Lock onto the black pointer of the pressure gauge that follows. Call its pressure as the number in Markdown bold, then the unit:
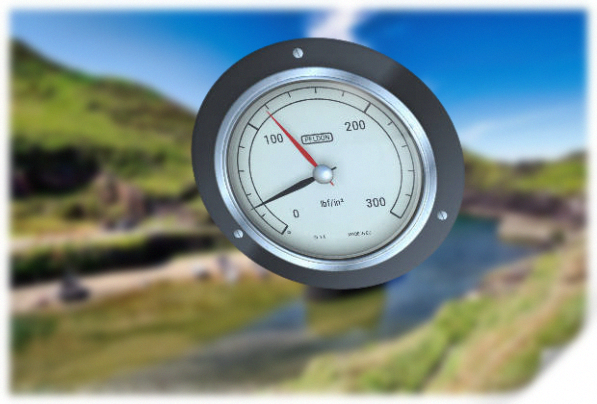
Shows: **30** psi
